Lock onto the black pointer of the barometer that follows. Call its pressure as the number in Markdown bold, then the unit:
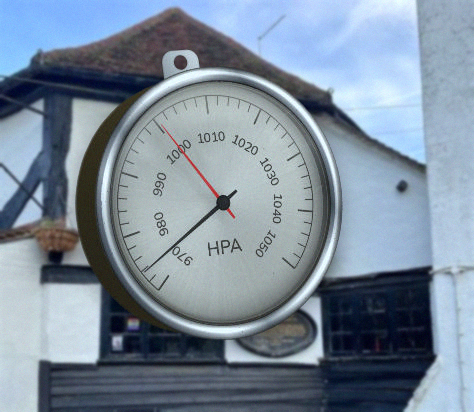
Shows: **974** hPa
